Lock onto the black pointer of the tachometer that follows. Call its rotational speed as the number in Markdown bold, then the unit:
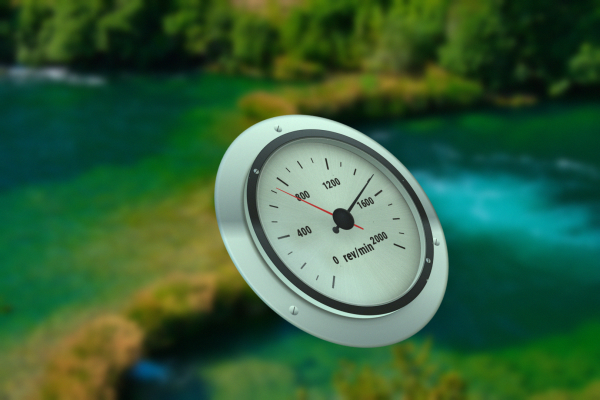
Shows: **1500** rpm
